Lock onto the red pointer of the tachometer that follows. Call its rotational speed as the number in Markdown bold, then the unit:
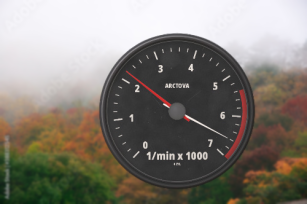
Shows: **2200** rpm
